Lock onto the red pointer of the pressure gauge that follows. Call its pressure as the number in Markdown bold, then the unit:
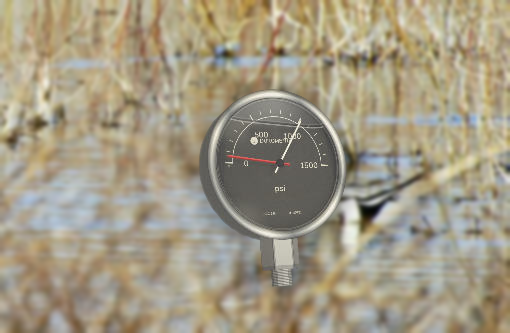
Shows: **50** psi
